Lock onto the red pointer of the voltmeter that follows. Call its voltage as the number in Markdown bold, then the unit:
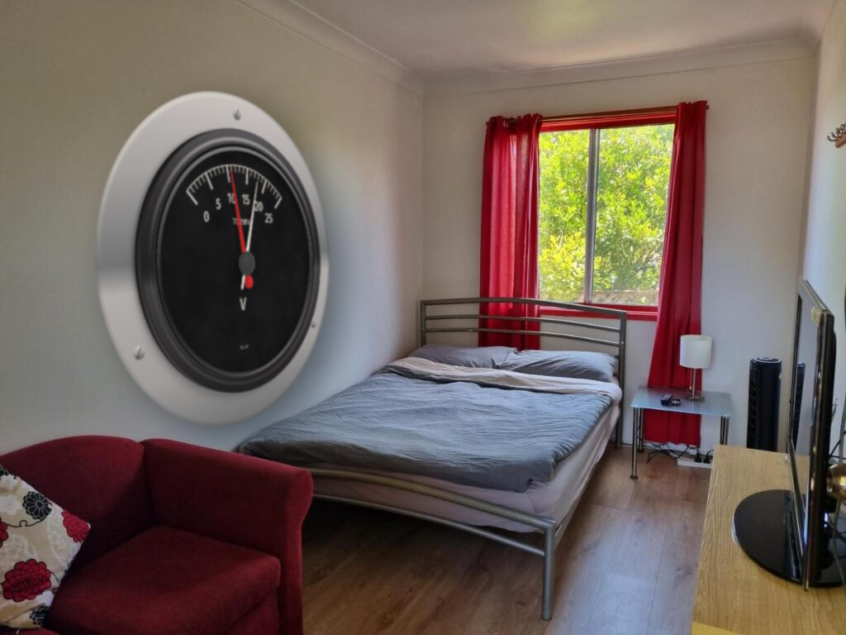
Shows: **10** V
